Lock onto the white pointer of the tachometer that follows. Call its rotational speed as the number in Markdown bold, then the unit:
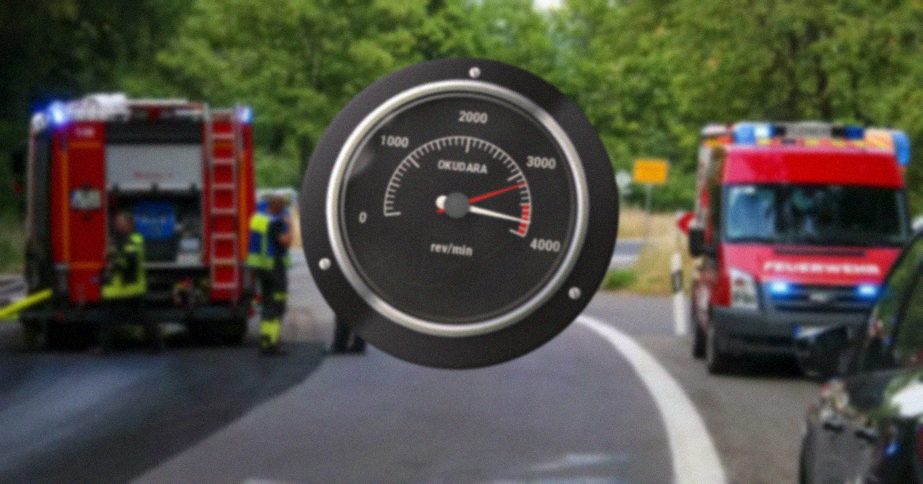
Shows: **3800** rpm
